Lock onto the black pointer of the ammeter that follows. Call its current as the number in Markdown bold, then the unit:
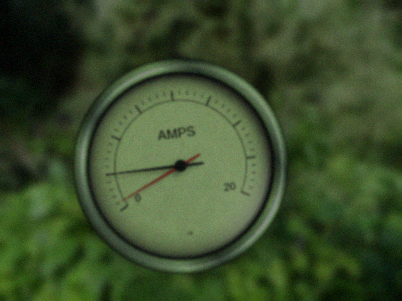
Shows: **2.5** A
